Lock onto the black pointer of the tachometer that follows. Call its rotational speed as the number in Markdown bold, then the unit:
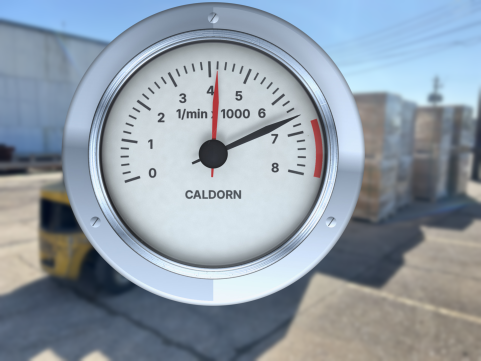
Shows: **6600** rpm
